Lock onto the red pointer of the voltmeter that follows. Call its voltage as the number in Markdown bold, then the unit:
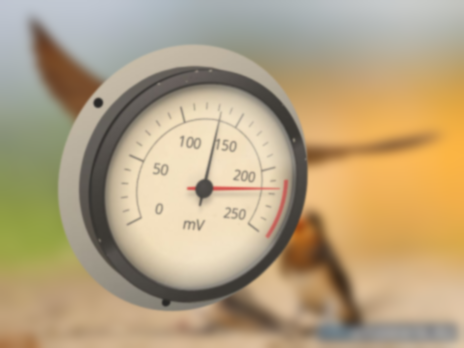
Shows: **215** mV
